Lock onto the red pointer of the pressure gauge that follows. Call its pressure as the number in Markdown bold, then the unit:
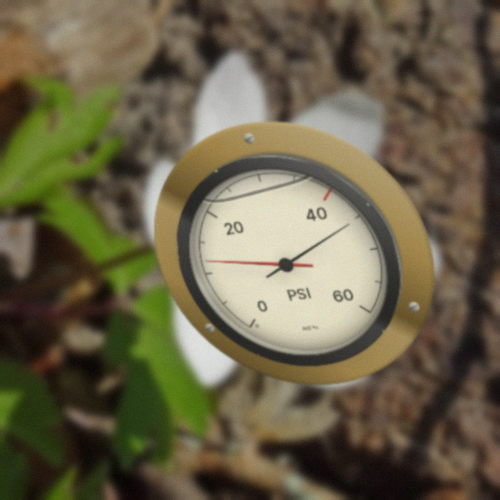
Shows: **12.5** psi
